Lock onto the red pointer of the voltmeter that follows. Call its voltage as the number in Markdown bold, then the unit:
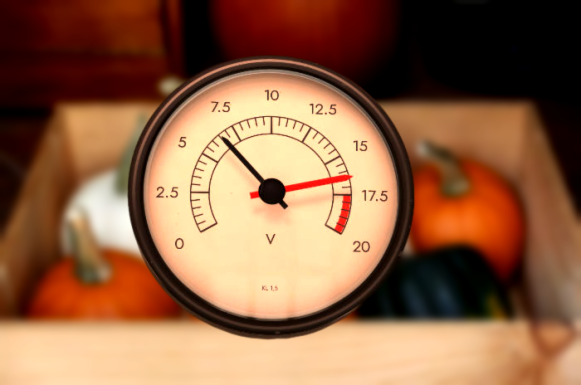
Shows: **16.5** V
